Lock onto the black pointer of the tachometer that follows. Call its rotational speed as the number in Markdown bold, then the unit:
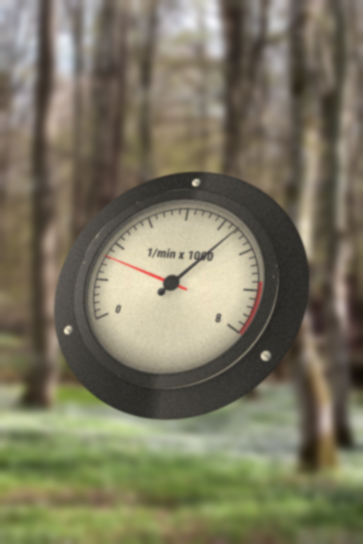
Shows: **5400** rpm
